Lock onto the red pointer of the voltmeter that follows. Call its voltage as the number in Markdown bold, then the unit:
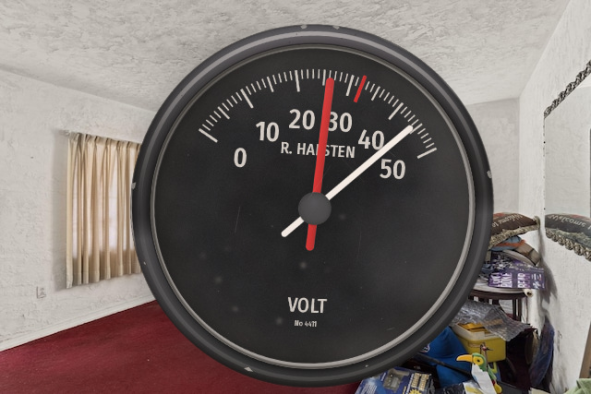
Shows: **26** V
